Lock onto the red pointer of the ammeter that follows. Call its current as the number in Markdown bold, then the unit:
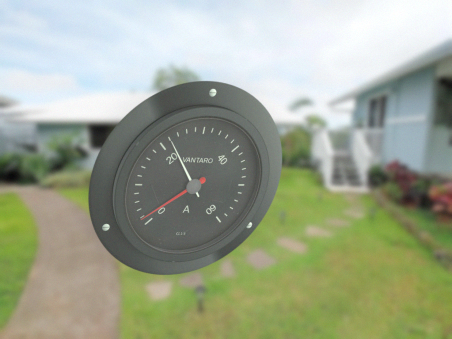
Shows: **2** A
